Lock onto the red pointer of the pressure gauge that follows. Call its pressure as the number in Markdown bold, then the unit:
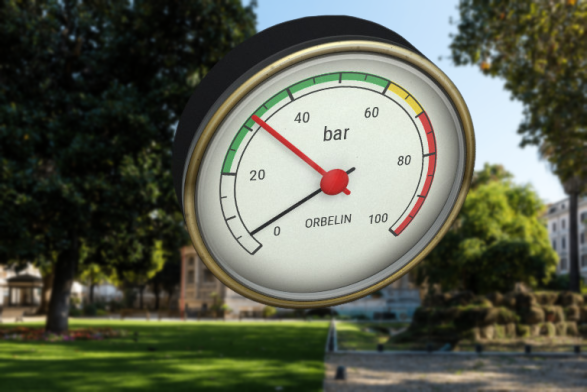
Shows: **32.5** bar
